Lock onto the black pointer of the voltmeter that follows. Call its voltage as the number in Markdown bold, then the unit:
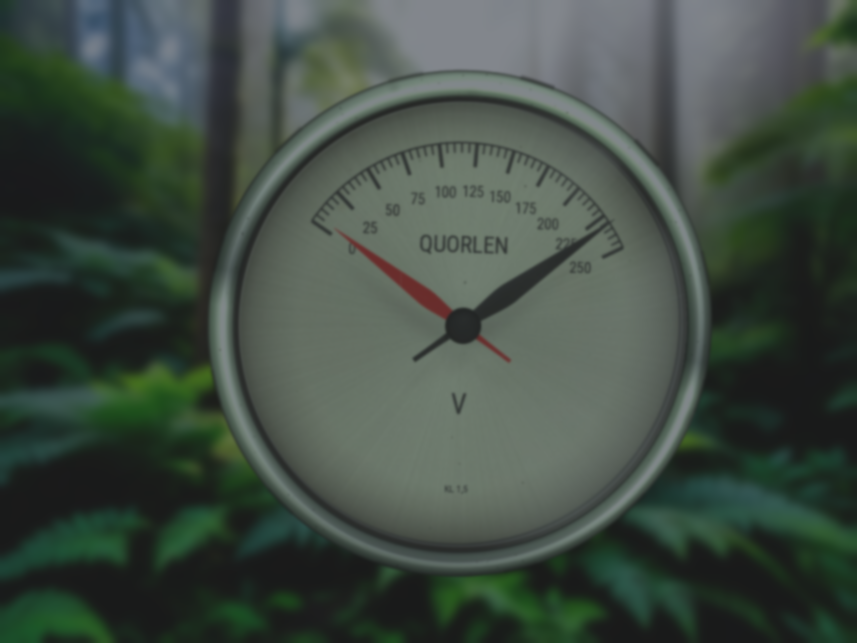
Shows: **230** V
